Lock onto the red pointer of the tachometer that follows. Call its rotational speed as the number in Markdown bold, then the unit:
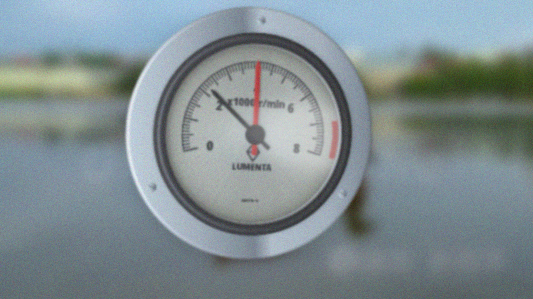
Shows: **4000** rpm
